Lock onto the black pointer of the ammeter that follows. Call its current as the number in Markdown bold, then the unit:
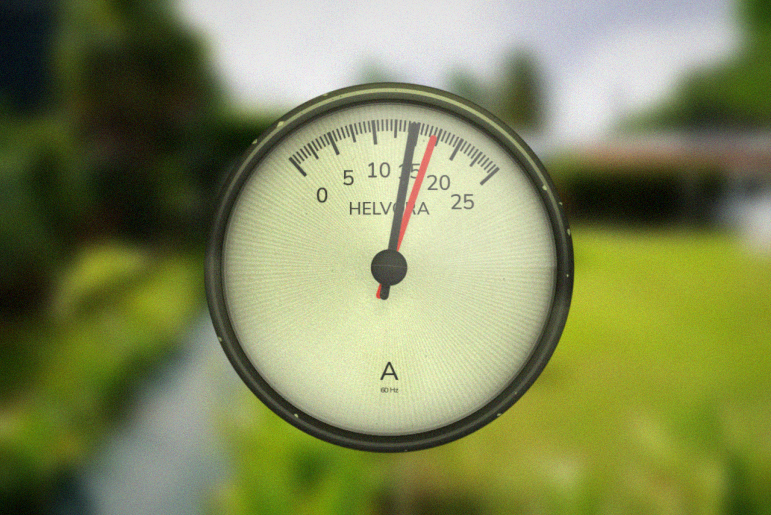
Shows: **14.5** A
